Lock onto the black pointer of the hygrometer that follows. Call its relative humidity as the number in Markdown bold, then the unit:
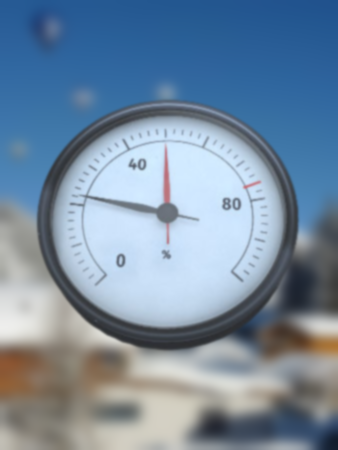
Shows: **22** %
